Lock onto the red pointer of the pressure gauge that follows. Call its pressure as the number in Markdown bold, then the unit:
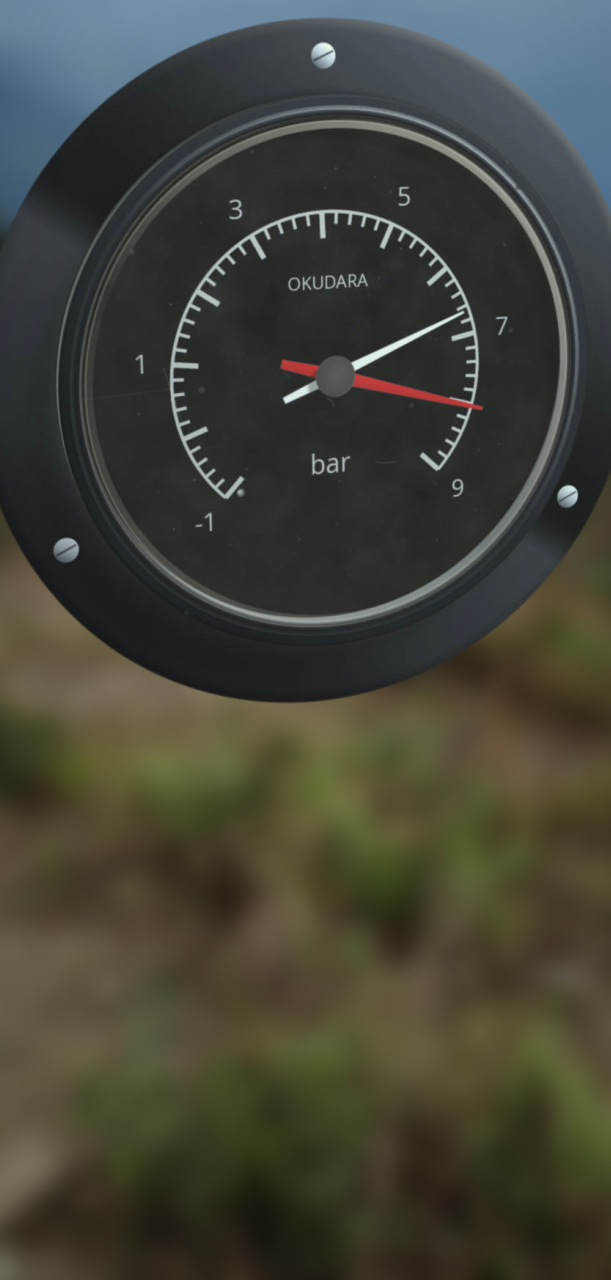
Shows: **8** bar
